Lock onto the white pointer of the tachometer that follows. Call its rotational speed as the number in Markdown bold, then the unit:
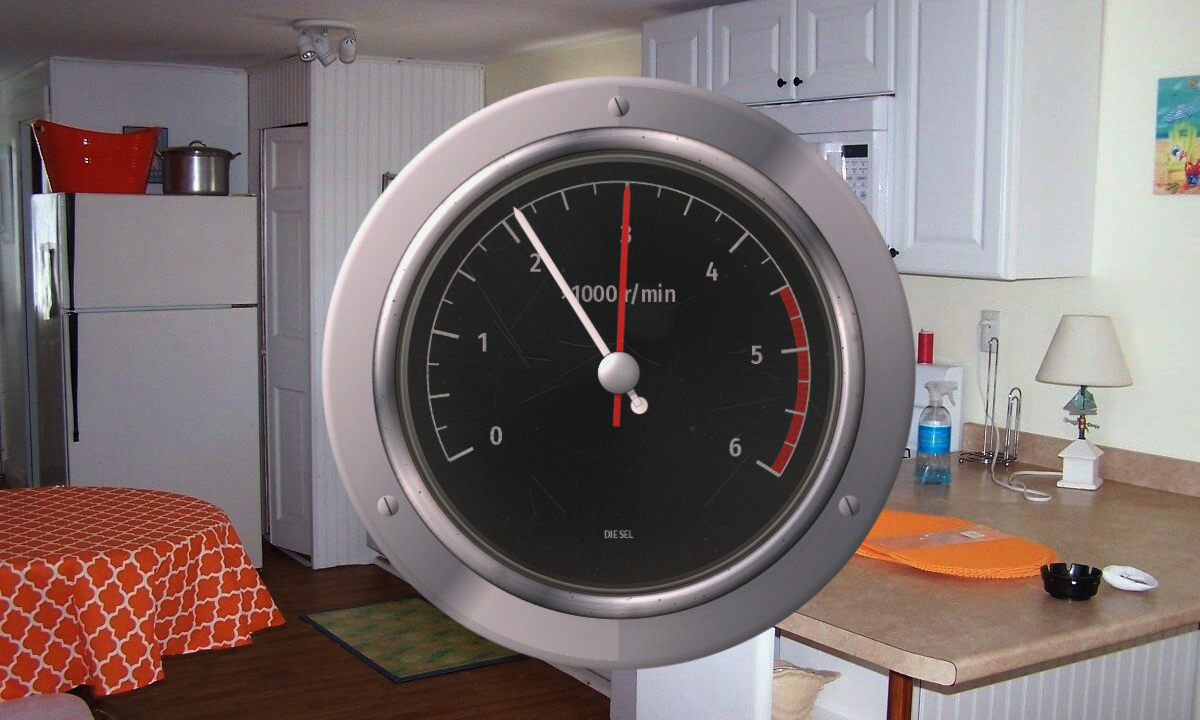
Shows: **2125** rpm
